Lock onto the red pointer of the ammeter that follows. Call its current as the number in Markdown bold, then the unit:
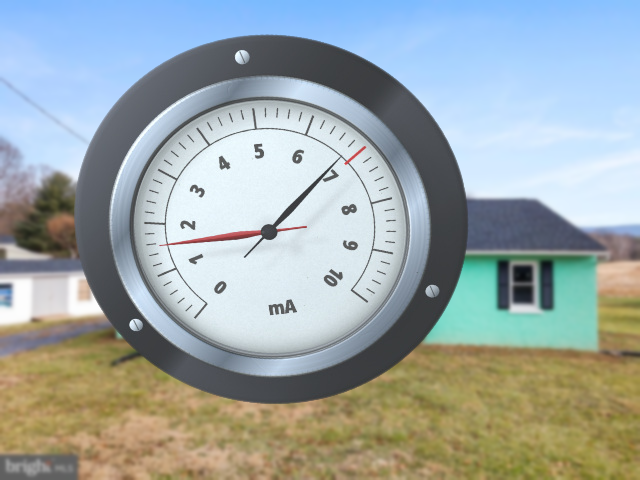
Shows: **1.6** mA
